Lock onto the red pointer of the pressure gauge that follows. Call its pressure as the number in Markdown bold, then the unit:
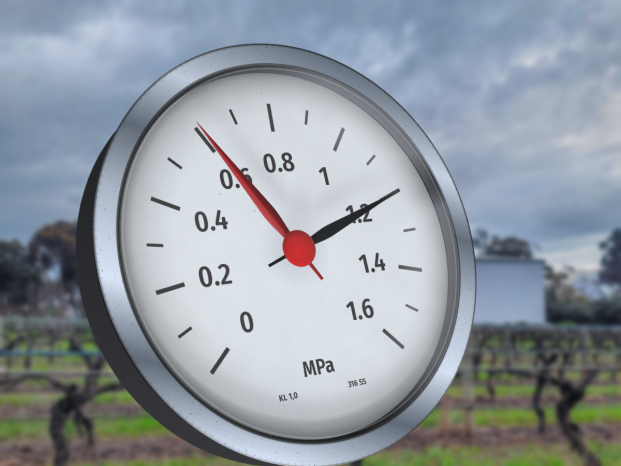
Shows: **0.6** MPa
